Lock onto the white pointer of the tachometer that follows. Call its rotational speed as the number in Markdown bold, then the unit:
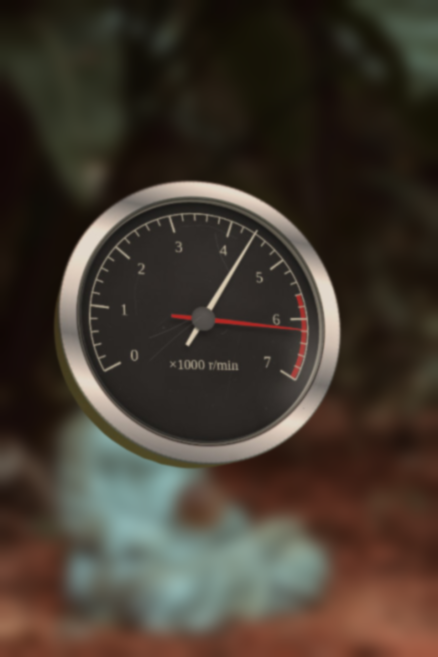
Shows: **4400** rpm
